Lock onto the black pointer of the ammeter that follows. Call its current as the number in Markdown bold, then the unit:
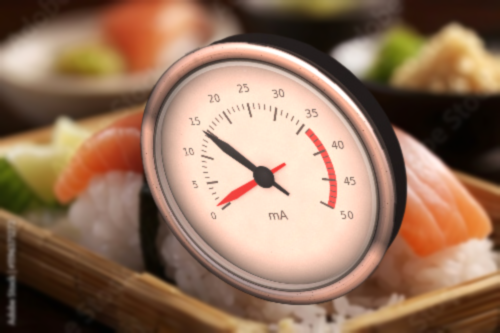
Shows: **15** mA
